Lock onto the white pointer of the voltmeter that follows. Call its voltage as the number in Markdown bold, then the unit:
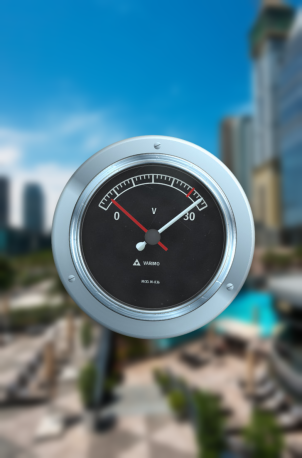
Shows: **28** V
